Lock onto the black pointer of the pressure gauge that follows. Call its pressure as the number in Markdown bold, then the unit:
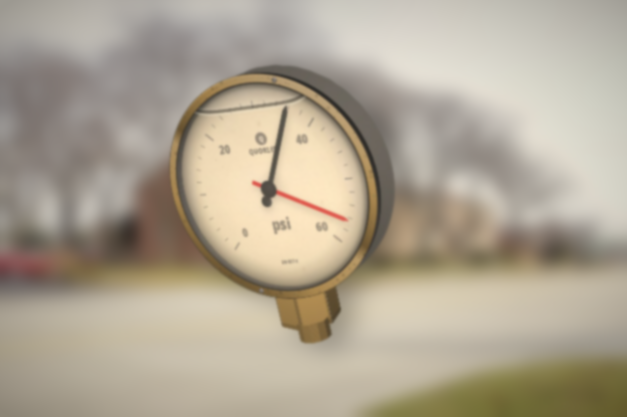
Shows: **36** psi
